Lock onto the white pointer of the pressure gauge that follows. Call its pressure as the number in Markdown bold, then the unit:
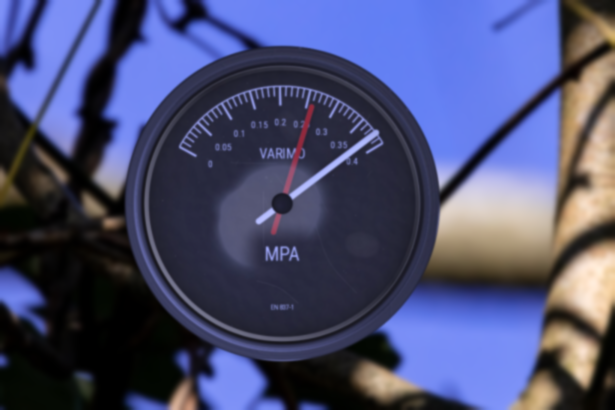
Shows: **0.38** MPa
